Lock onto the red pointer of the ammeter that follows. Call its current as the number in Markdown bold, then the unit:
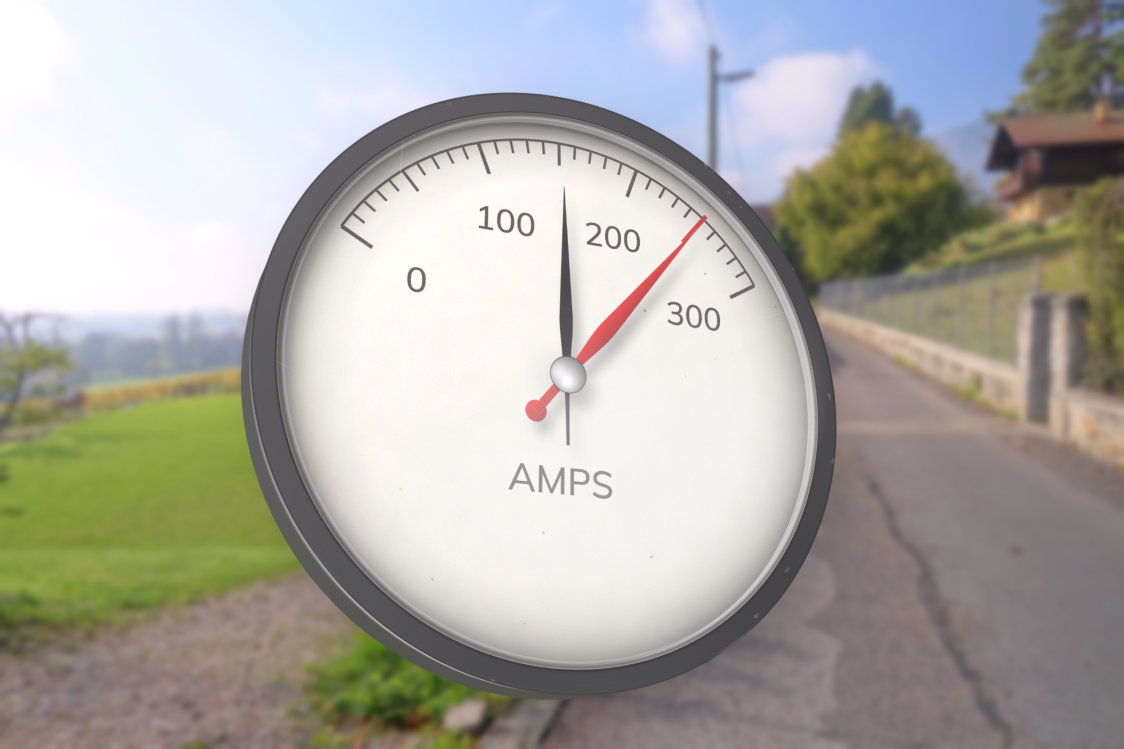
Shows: **250** A
